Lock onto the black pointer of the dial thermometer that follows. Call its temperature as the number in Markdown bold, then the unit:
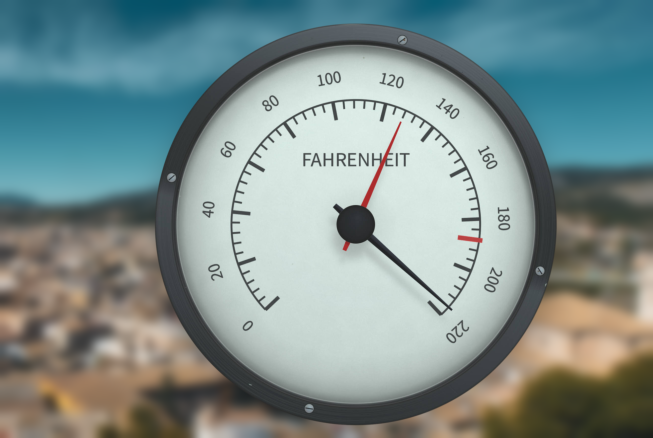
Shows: **216** °F
